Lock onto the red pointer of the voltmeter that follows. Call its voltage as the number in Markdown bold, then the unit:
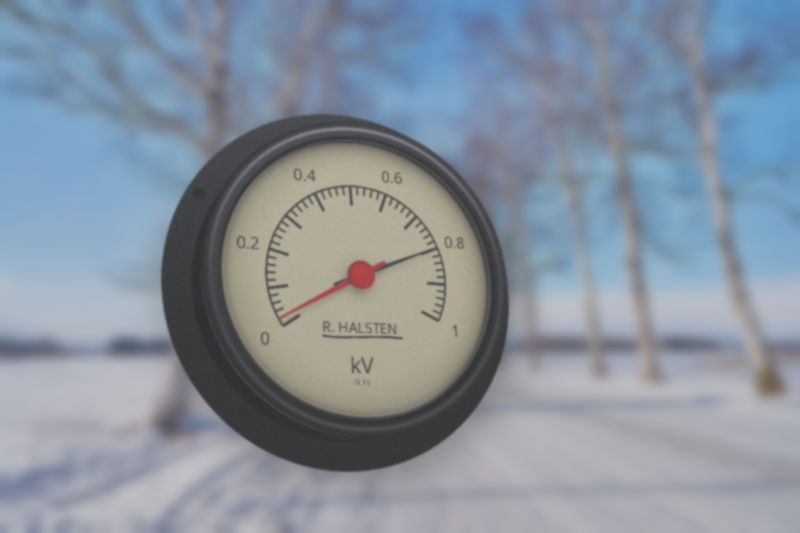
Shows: **0.02** kV
